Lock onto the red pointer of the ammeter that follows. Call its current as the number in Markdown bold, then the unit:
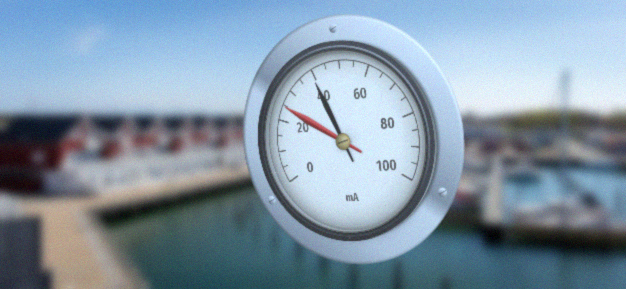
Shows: **25** mA
